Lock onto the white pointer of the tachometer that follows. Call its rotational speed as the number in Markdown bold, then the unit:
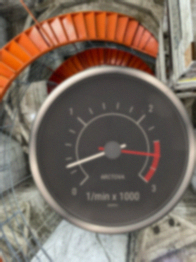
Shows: **300** rpm
